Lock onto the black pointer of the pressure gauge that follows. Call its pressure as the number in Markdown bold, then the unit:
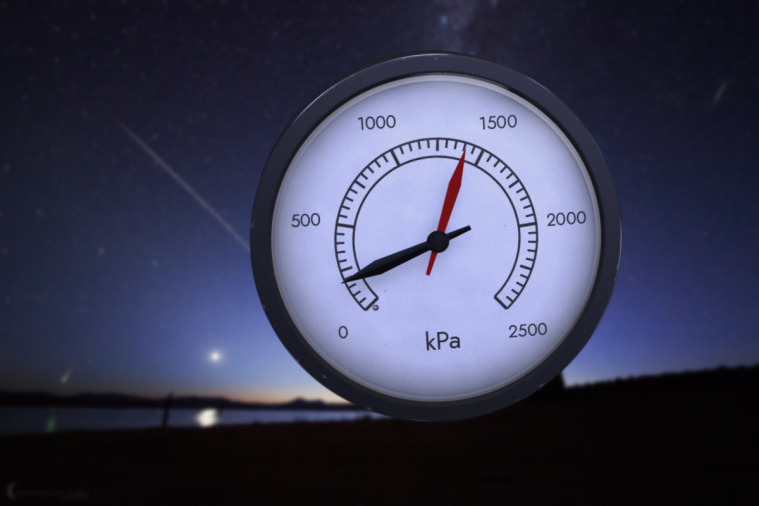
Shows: **200** kPa
